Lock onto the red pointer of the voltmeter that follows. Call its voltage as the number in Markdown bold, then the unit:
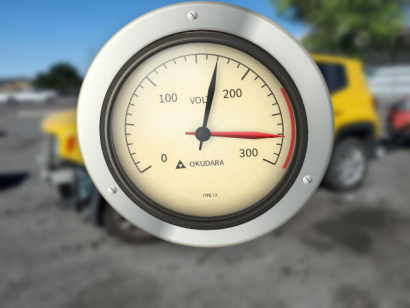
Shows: **270** V
